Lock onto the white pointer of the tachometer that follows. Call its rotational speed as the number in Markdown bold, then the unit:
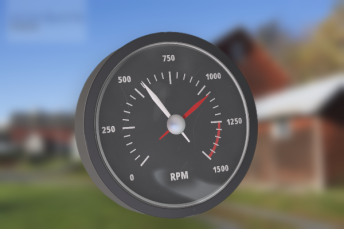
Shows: **550** rpm
